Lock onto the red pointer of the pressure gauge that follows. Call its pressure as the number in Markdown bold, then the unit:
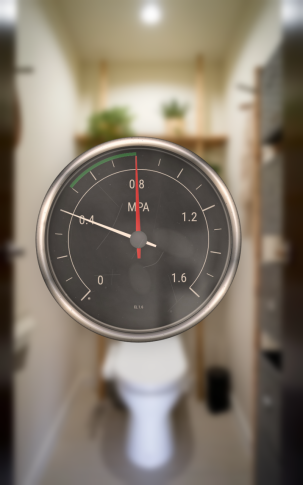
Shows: **0.8** MPa
